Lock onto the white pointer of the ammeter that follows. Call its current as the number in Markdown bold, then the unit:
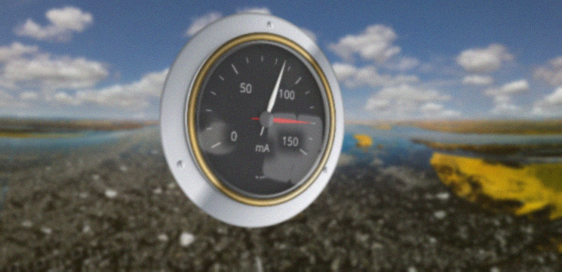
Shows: **85** mA
